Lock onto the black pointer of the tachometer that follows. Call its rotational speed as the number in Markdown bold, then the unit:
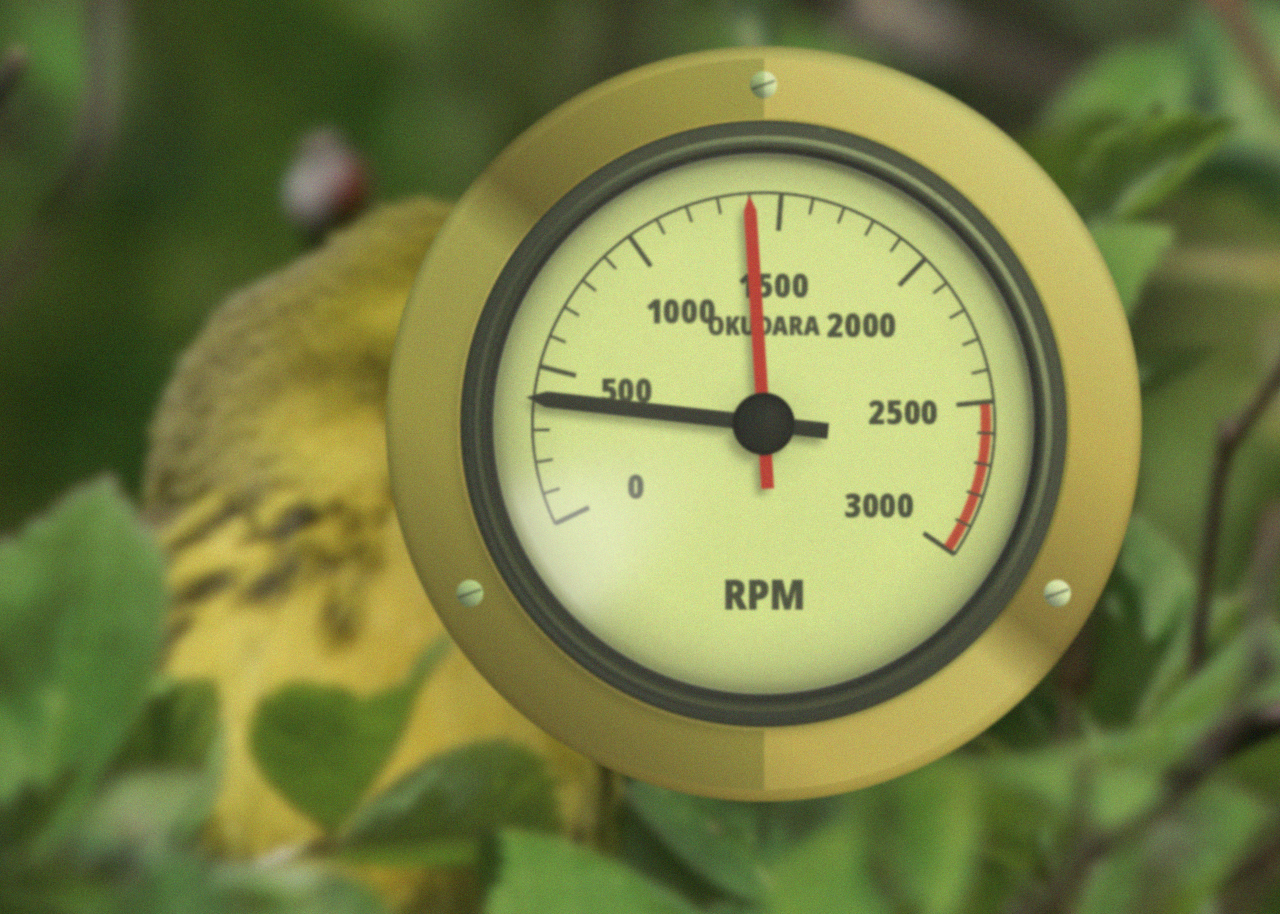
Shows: **400** rpm
